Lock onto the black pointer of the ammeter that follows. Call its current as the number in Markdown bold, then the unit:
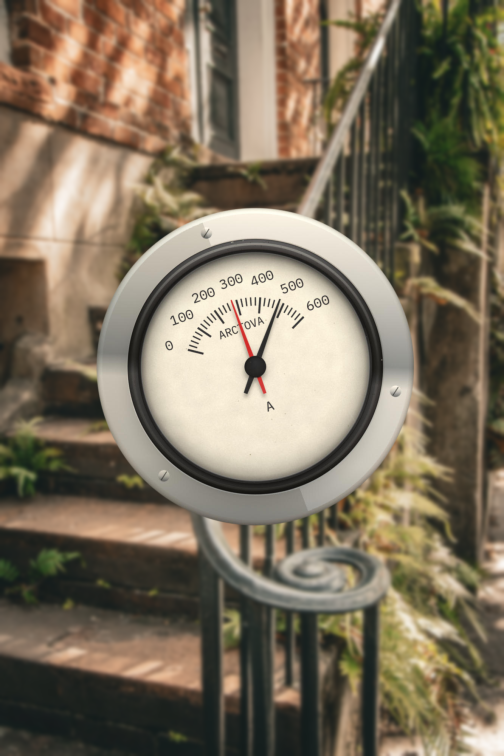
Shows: **480** A
